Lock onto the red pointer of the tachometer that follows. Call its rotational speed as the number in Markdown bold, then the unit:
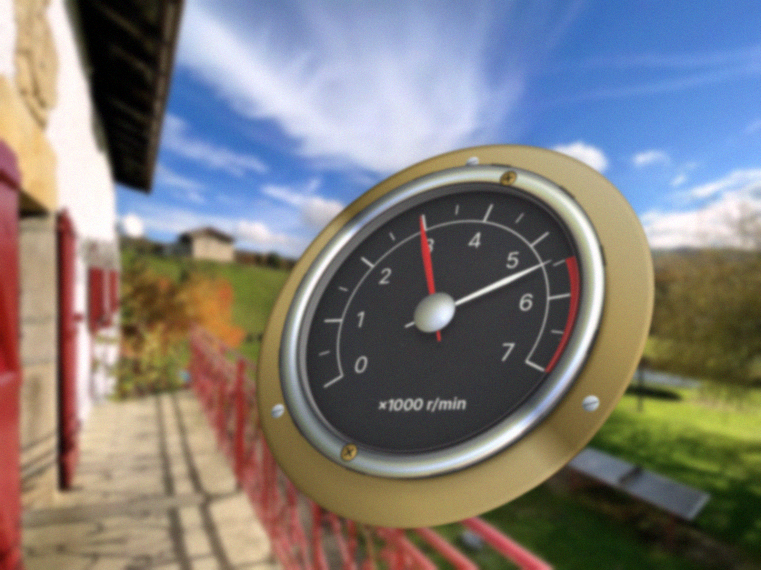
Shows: **3000** rpm
